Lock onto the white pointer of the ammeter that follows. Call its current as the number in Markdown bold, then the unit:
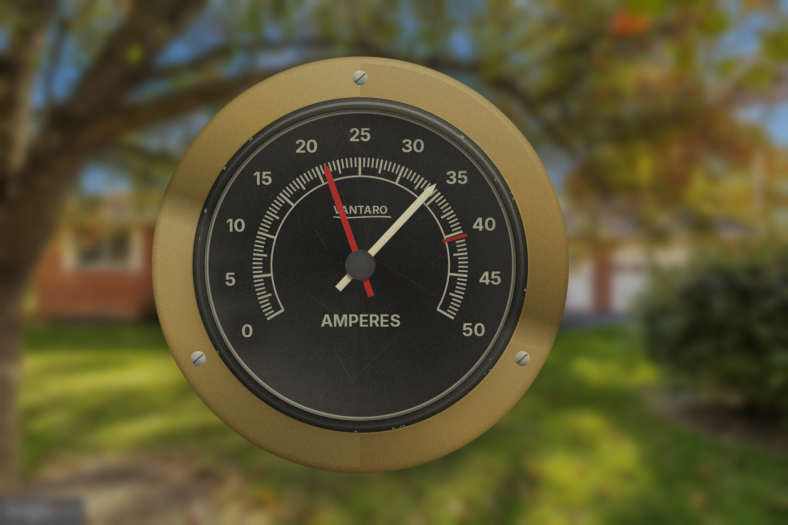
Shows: **34** A
